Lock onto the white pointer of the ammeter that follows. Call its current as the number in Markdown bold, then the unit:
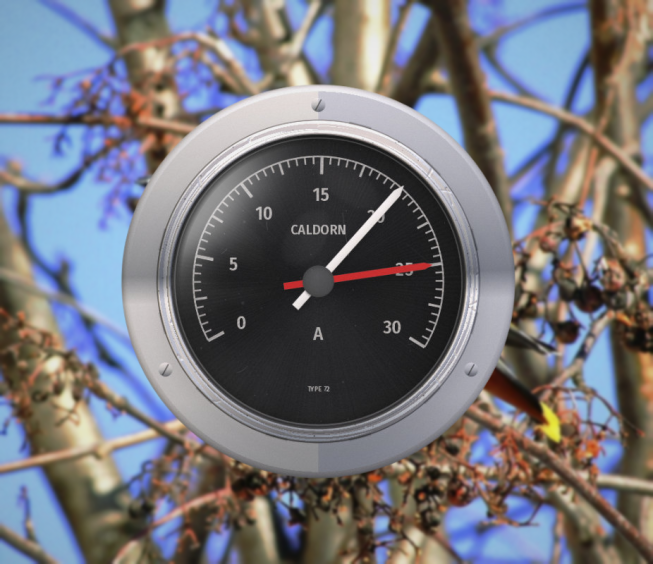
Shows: **20** A
